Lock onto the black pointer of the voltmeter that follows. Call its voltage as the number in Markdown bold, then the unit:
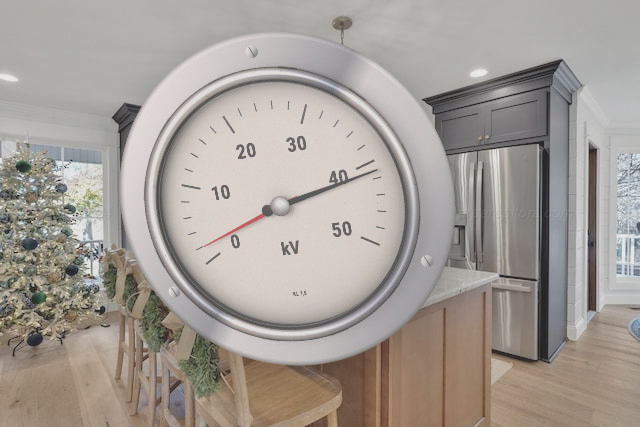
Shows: **41** kV
